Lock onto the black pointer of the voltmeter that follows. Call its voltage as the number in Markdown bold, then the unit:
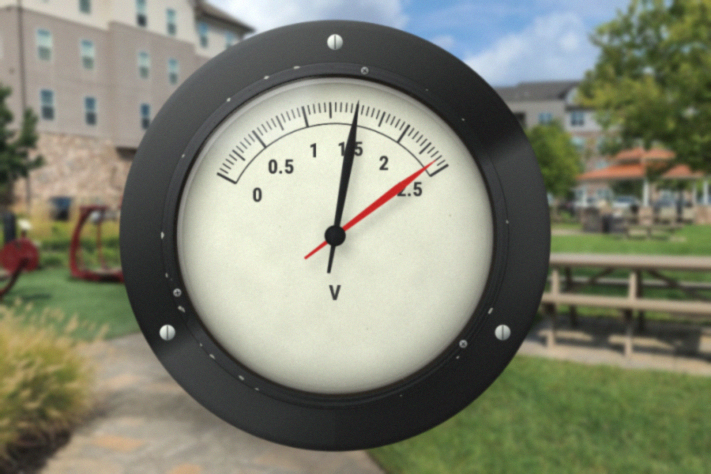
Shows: **1.5** V
